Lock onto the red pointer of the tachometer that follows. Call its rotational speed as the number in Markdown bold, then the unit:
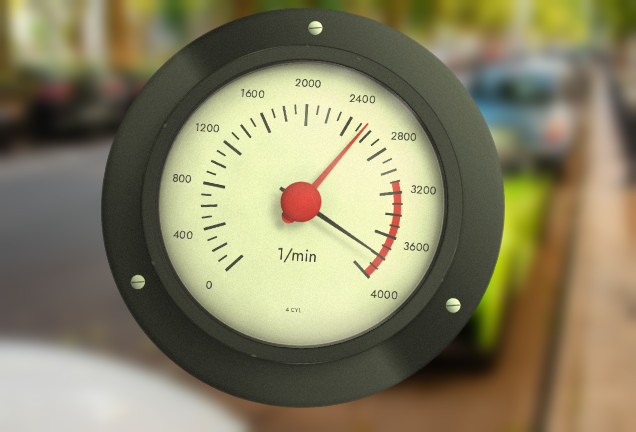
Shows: **2550** rpm
